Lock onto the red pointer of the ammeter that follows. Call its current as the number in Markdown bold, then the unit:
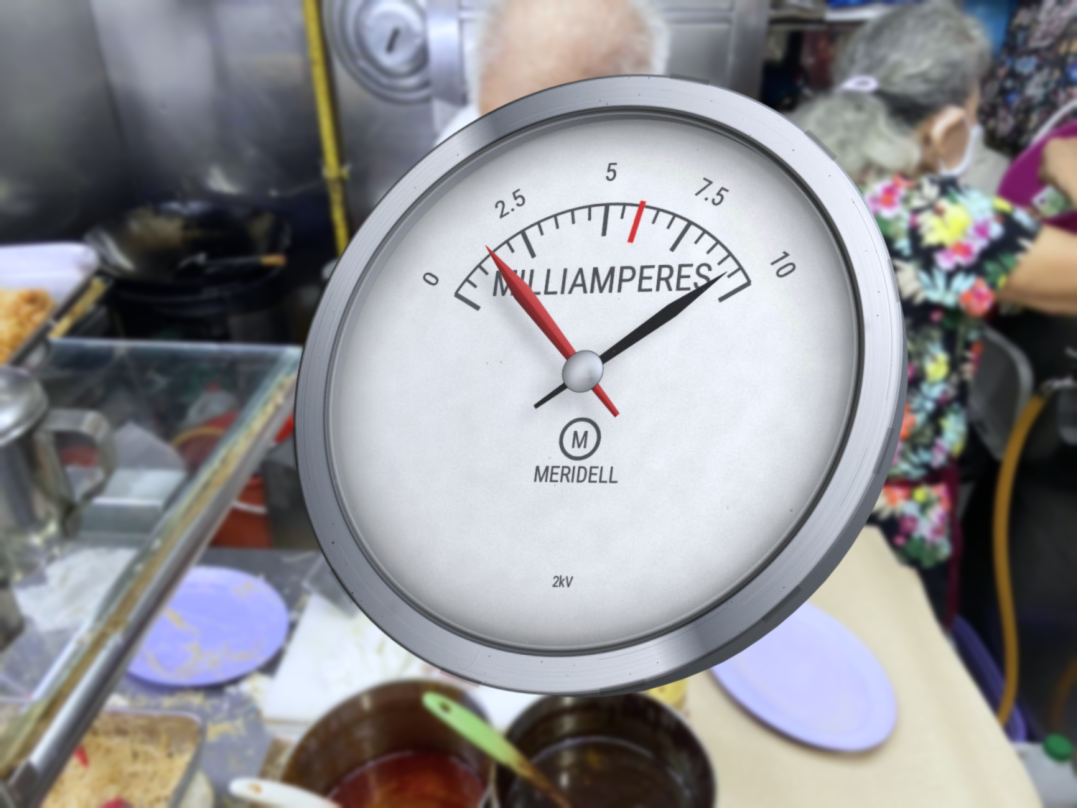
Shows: **1.5** mA
